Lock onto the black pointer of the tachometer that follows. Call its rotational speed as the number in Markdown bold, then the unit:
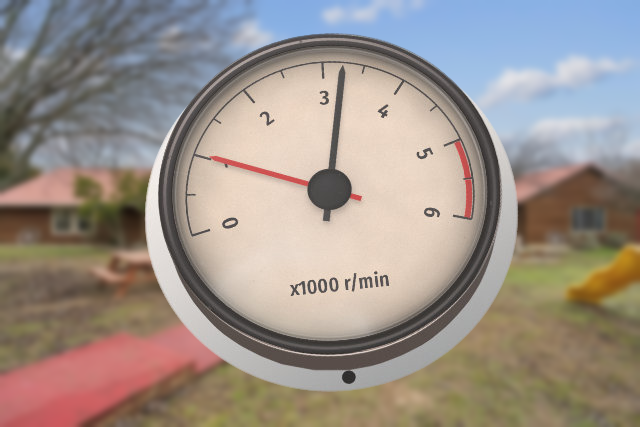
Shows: **3250** rpm
